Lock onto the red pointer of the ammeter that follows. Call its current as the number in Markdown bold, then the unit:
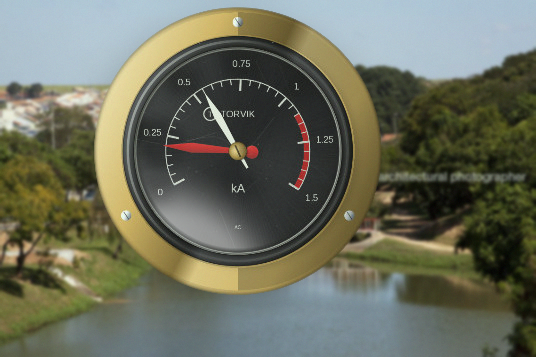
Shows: **0.2** kA
